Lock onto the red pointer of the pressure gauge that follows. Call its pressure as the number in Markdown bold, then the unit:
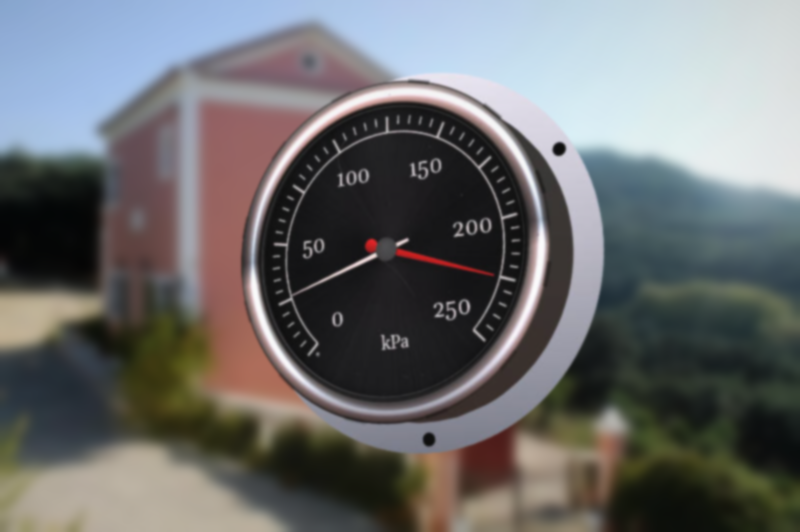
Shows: **225** kPa
